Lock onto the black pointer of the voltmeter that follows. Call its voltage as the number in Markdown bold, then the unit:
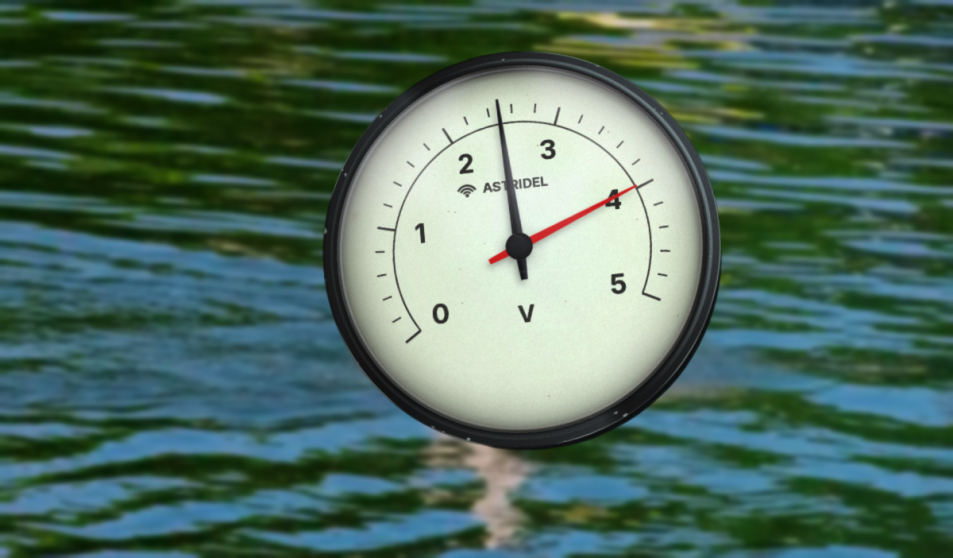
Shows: **2.5** V
